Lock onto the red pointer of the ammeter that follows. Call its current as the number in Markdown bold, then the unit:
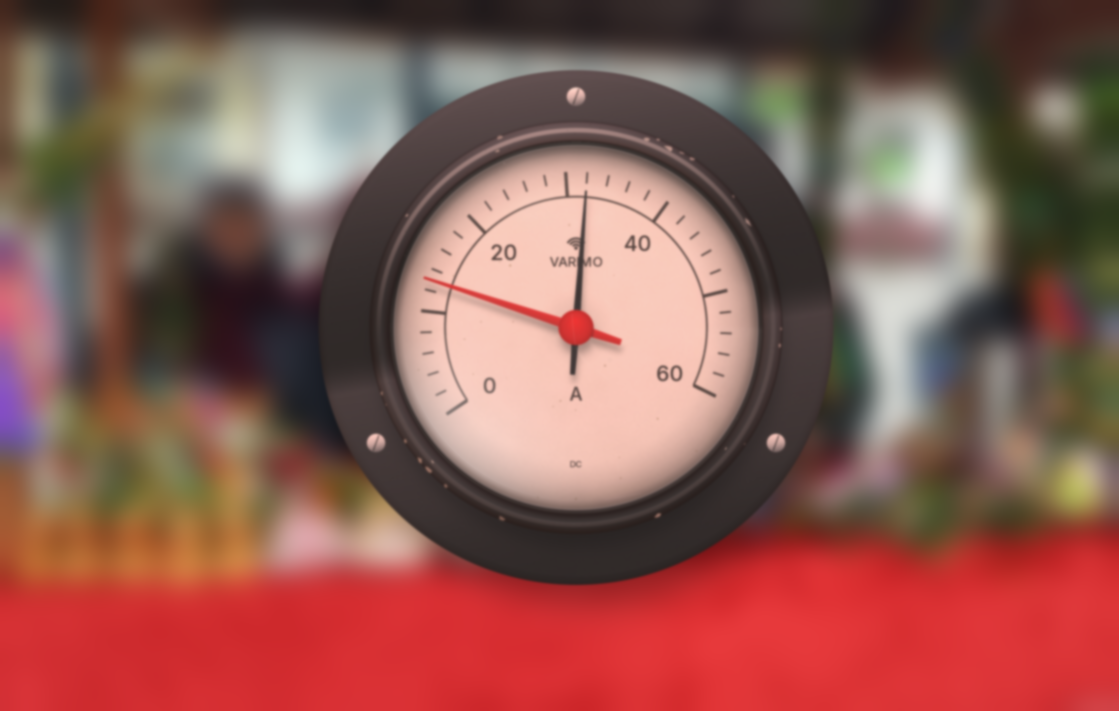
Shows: **13** A
